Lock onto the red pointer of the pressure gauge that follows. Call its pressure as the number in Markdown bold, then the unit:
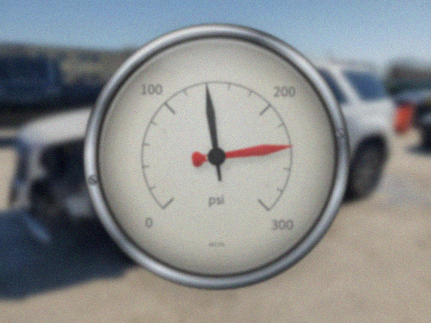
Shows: **240** psi
